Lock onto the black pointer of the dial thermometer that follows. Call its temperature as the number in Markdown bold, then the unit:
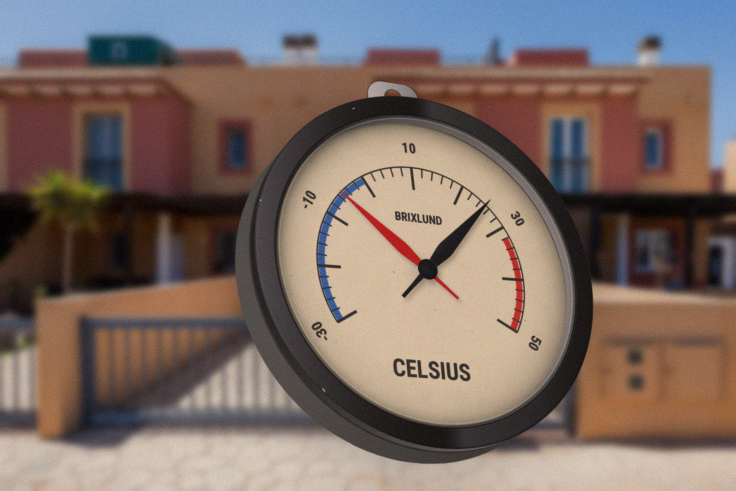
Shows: **25** °C
